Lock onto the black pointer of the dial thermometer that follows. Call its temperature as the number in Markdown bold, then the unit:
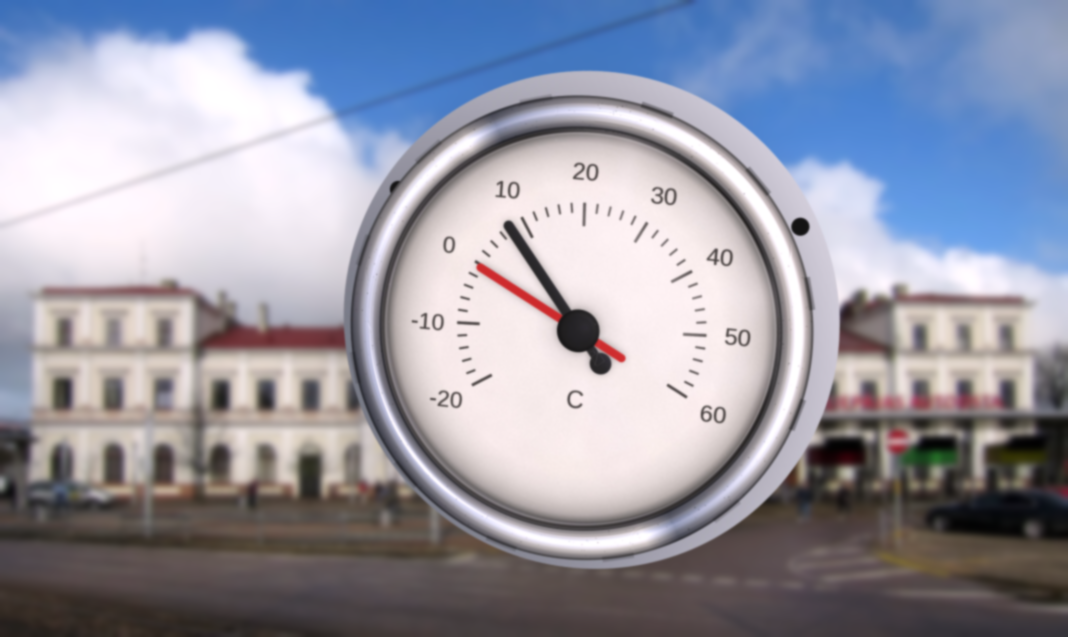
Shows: **8** °C
